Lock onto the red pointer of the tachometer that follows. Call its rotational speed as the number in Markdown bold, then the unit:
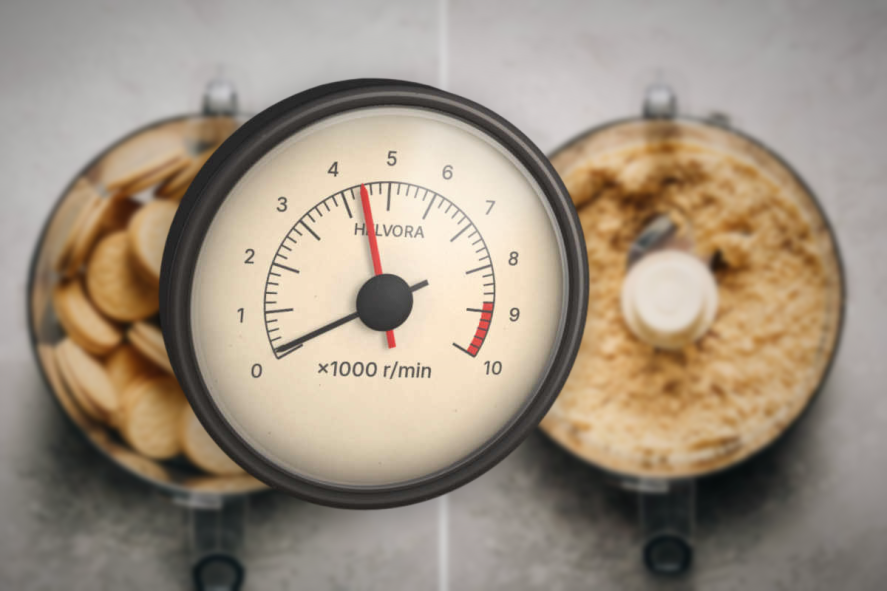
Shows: **4400** rpm
